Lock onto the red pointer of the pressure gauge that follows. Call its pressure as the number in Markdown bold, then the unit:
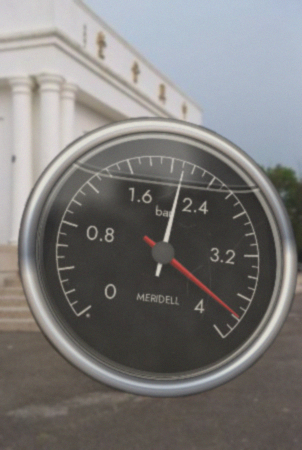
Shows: **3.8** bar
